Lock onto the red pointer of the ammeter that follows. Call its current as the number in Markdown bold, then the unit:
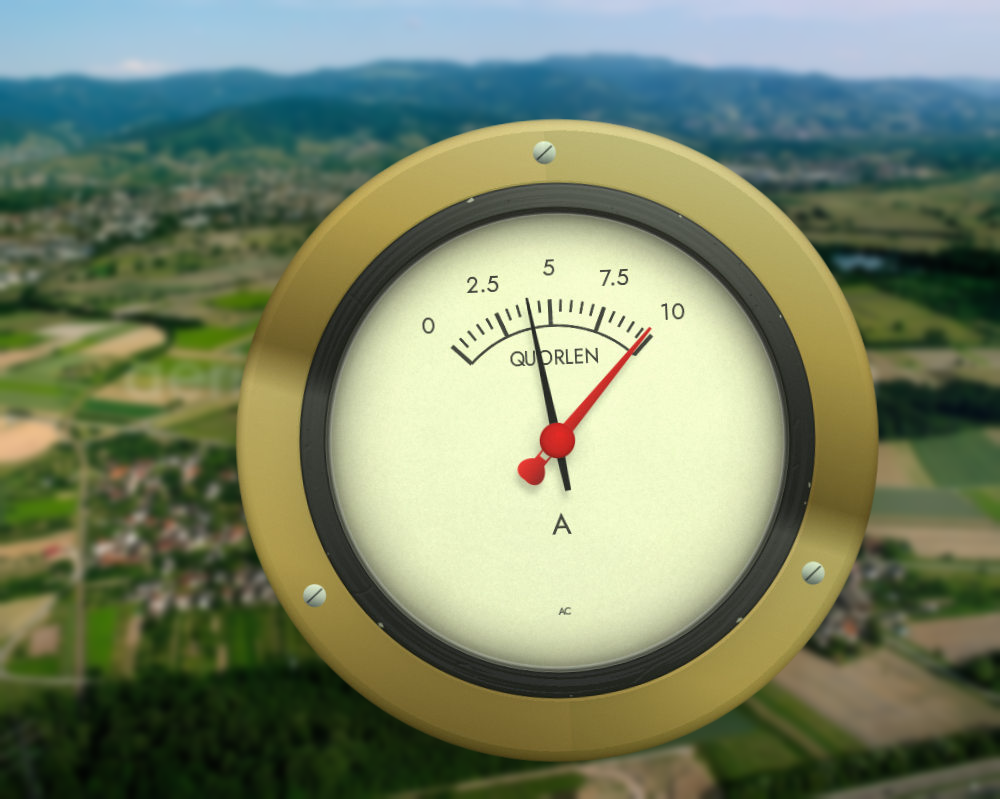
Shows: **9.75** A
